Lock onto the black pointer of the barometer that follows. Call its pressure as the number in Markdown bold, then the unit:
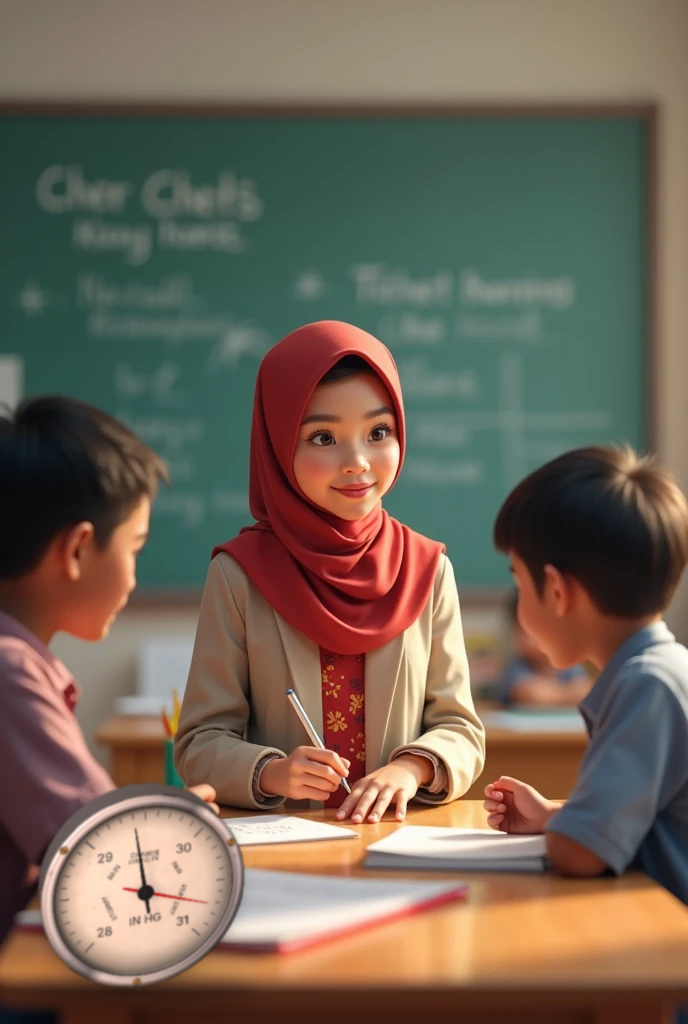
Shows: **29.4** inHg
